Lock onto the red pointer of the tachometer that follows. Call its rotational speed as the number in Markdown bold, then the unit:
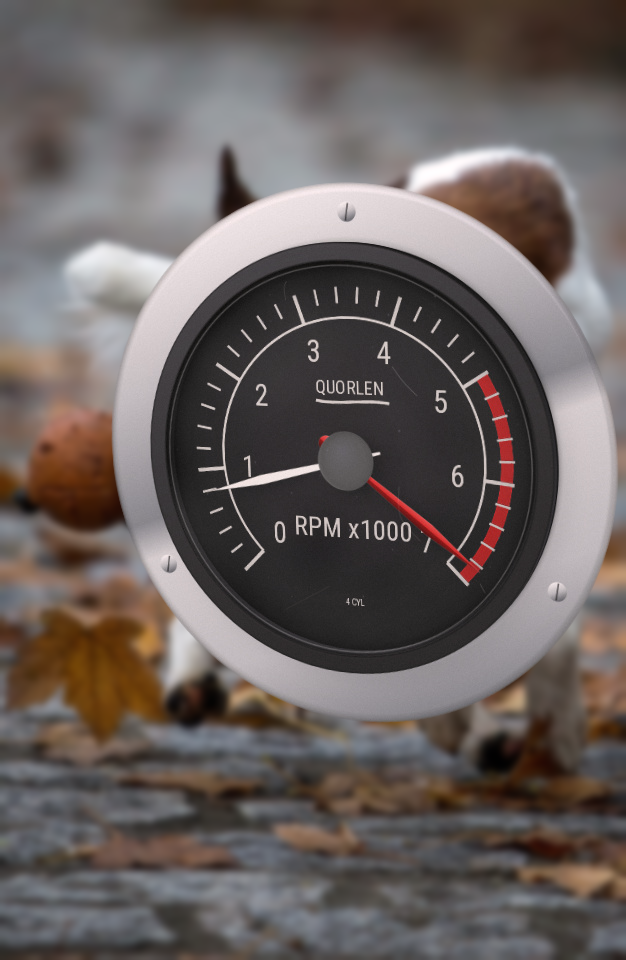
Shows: **6800** rpm
